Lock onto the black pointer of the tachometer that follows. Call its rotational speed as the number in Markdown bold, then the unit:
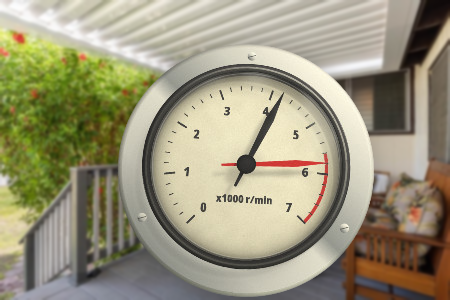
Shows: **4200** rpm
